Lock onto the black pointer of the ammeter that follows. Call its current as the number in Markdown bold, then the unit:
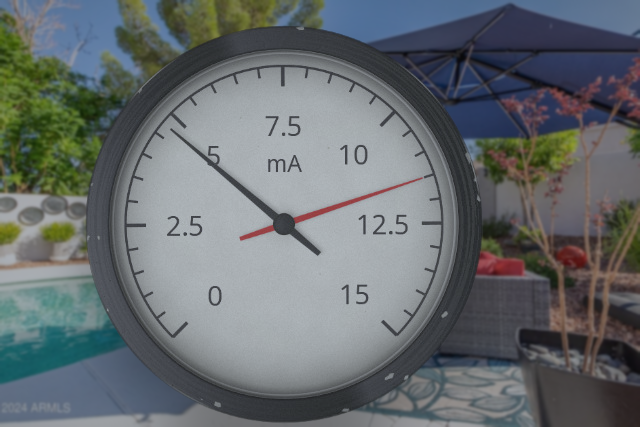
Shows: **4.75** mA
